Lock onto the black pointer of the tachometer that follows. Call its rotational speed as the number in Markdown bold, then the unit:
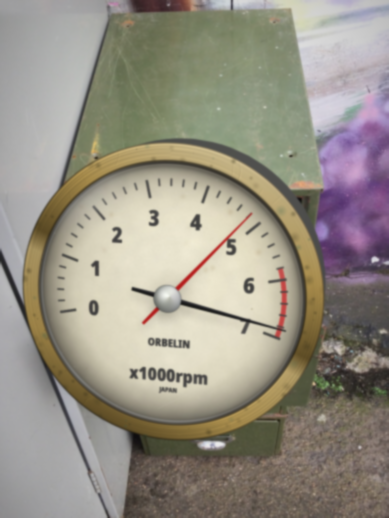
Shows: **6800** rpm
